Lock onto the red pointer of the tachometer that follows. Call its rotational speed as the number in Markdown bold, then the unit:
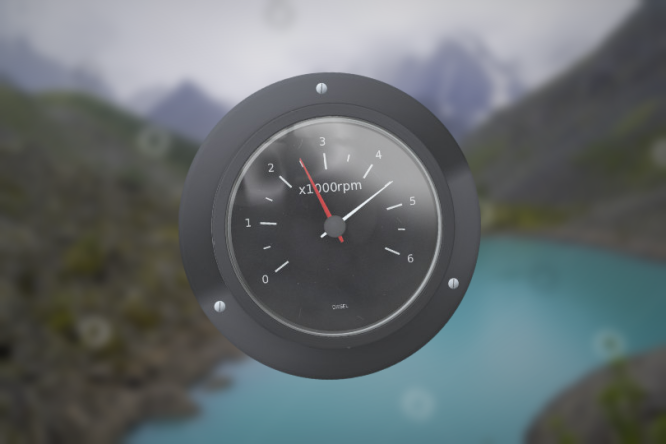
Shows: **2500** rpm
